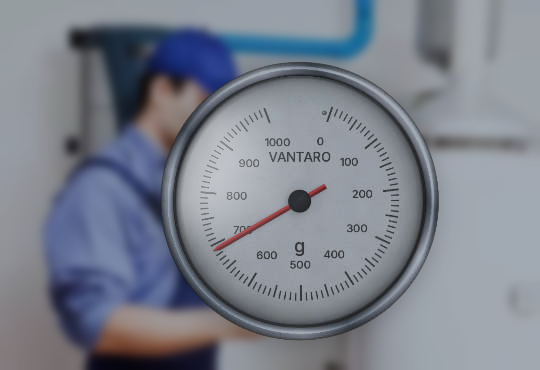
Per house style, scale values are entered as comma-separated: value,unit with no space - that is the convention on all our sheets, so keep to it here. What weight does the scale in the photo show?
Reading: 690,g
